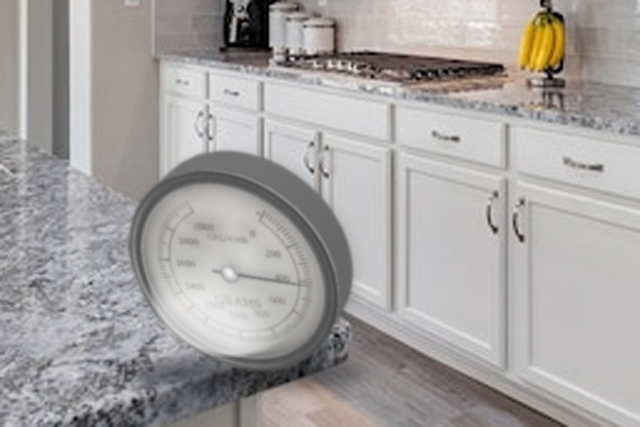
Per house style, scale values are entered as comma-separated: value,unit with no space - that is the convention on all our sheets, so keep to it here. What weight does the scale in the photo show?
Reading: 400,g
